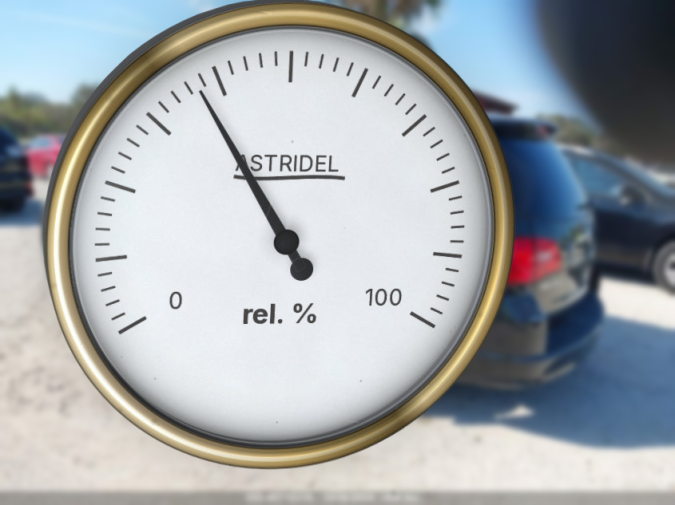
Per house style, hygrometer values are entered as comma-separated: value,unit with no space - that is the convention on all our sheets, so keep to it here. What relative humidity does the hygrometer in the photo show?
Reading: 37,%
